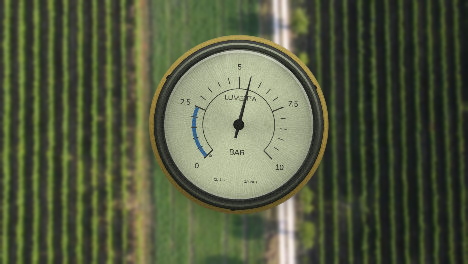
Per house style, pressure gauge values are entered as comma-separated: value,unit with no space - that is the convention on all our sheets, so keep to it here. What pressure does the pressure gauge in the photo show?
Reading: 5.5,bar
